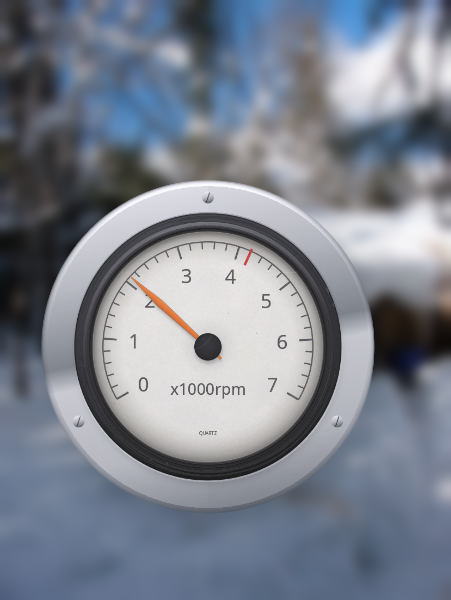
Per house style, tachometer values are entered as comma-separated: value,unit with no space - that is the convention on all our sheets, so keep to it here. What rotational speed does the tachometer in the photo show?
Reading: 2100,rpm
